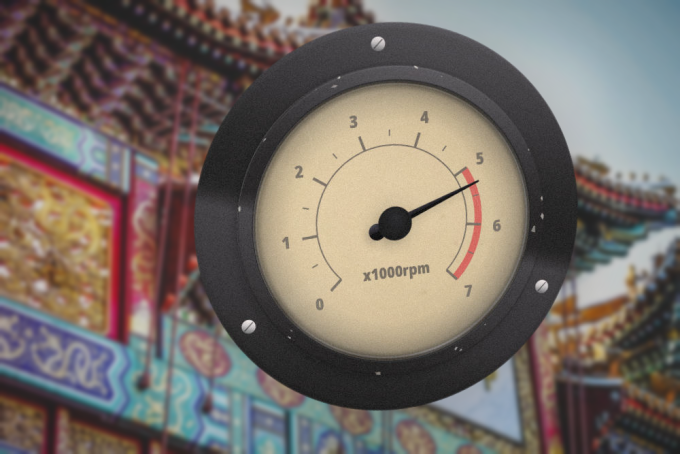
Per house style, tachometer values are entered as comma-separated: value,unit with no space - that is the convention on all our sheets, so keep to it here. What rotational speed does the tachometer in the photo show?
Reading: 5250,rpm
